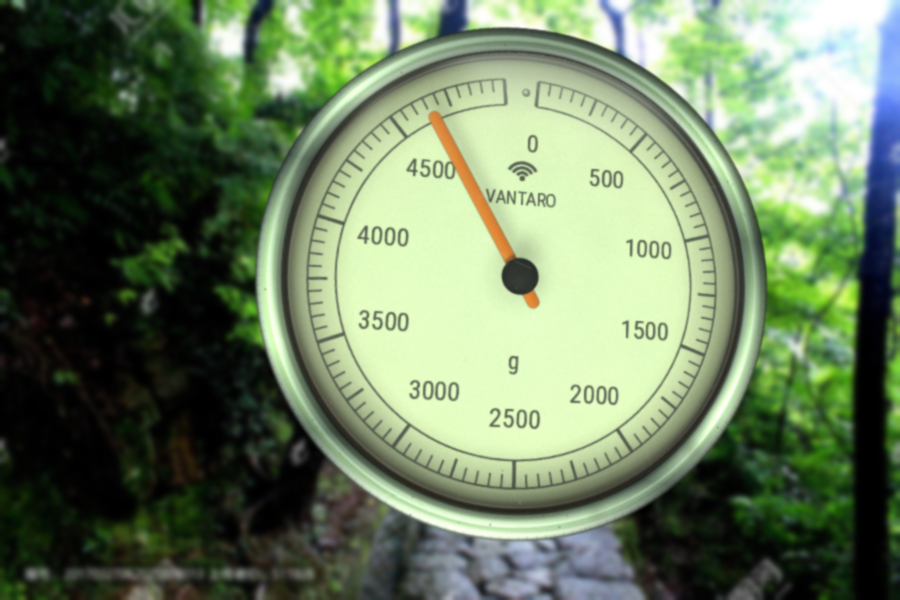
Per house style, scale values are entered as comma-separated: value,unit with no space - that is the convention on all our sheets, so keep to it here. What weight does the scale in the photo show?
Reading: 4650,g
